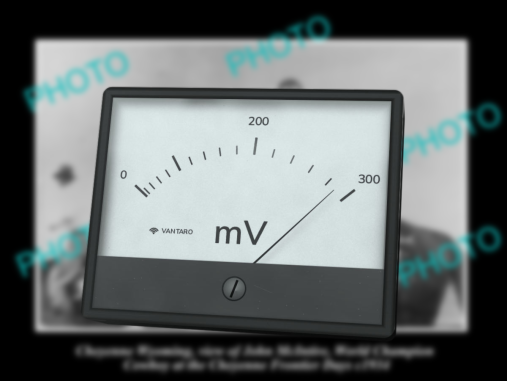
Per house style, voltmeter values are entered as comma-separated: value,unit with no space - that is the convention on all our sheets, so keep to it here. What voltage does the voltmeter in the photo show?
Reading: 290,mV
